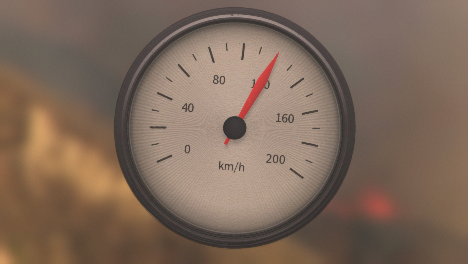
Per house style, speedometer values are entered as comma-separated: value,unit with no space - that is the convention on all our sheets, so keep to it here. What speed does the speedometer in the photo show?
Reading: 120,km/h
